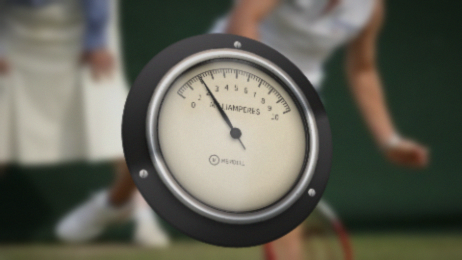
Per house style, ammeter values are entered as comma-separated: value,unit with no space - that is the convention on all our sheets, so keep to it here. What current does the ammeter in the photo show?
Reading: 2,mA
